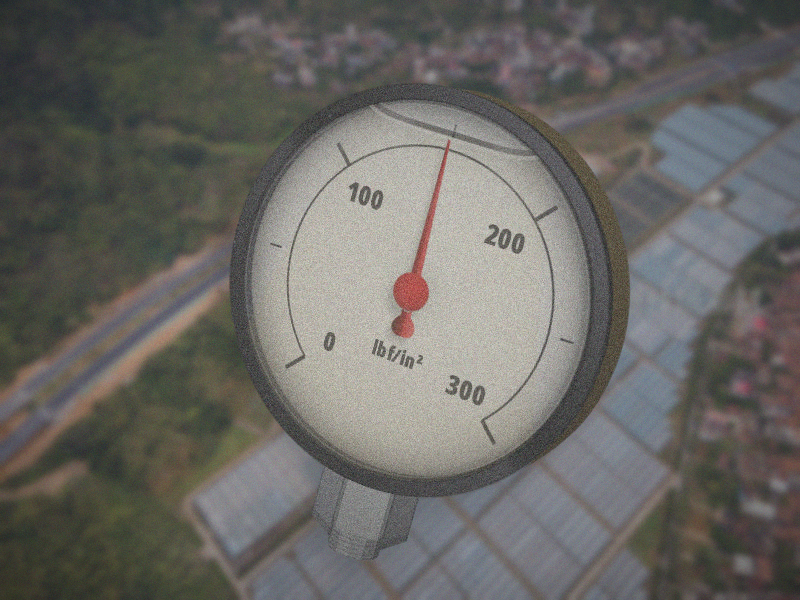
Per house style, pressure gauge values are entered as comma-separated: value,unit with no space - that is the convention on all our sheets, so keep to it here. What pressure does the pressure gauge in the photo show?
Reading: 150,psi
